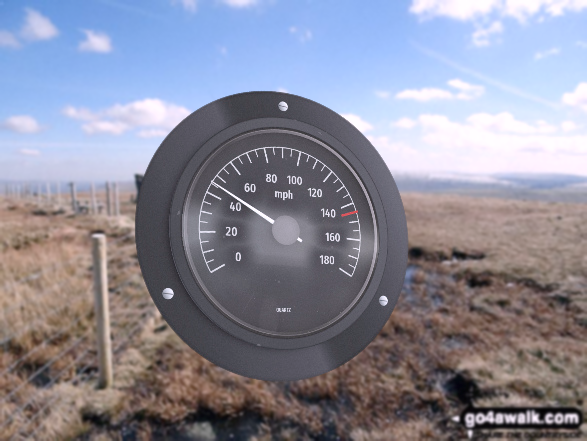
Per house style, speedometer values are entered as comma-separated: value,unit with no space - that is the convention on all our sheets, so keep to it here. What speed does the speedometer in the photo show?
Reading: 45,mph
